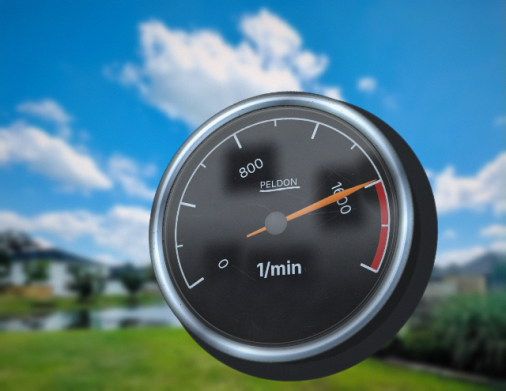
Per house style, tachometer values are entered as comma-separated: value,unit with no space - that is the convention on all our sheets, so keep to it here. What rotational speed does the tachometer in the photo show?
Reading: 1600,rpm
